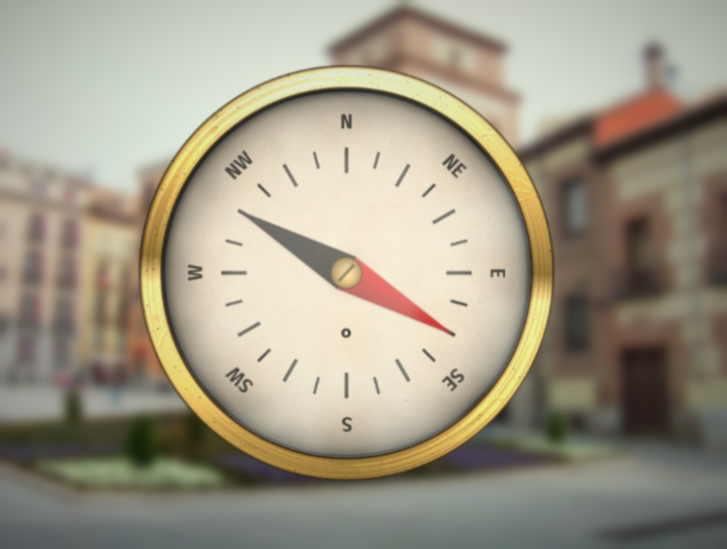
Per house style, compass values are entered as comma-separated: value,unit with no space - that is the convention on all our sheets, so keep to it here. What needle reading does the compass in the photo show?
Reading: 120,°
